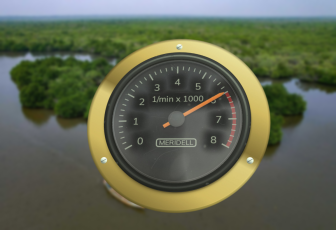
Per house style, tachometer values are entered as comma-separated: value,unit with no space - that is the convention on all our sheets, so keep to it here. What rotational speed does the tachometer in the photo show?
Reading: 6000,rpm
